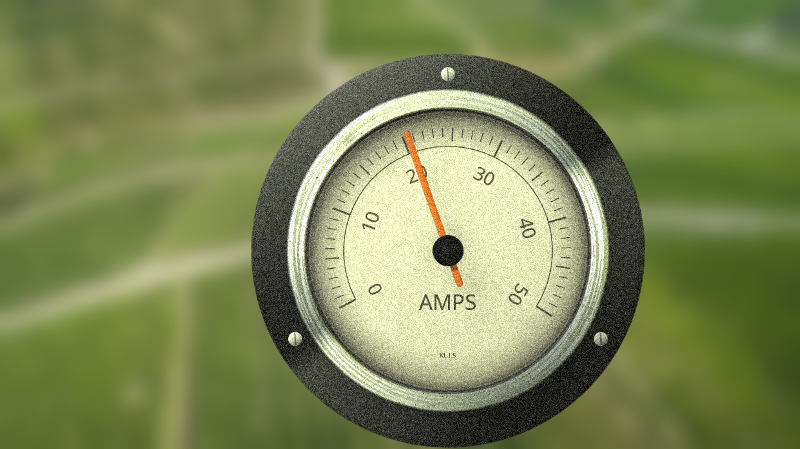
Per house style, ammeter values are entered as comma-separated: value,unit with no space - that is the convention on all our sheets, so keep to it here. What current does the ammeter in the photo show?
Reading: 20.5,A
